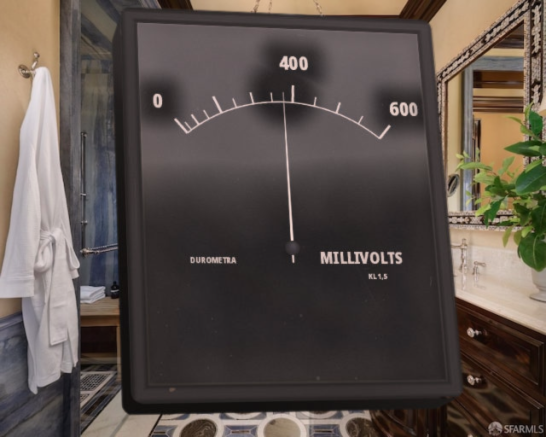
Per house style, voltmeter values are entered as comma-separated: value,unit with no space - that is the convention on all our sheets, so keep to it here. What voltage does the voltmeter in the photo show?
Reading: 375,mV
